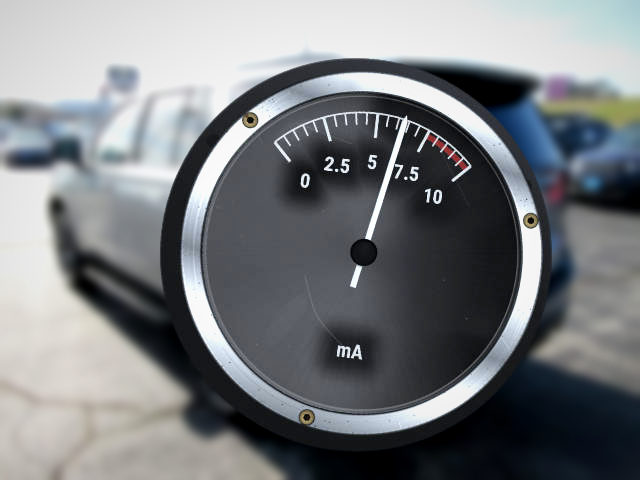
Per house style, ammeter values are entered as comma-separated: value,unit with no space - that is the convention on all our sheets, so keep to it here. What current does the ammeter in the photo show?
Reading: 6.25,mA
